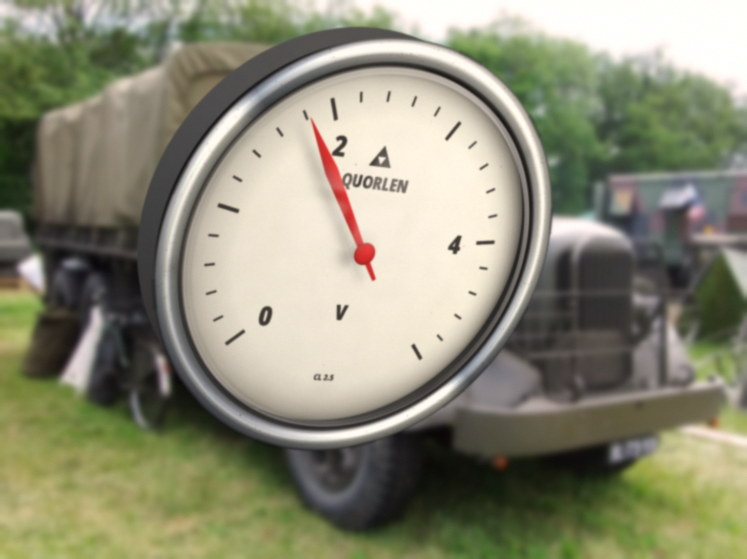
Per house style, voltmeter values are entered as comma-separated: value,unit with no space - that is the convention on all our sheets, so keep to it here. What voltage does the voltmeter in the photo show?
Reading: 1.8,V
